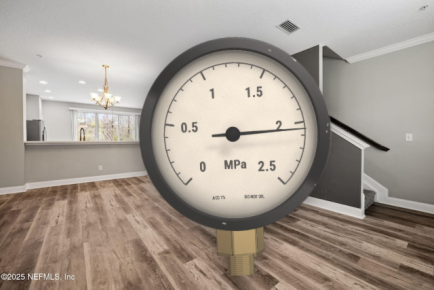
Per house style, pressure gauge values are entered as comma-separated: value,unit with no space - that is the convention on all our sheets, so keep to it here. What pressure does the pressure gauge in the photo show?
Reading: 2.05,MPa
